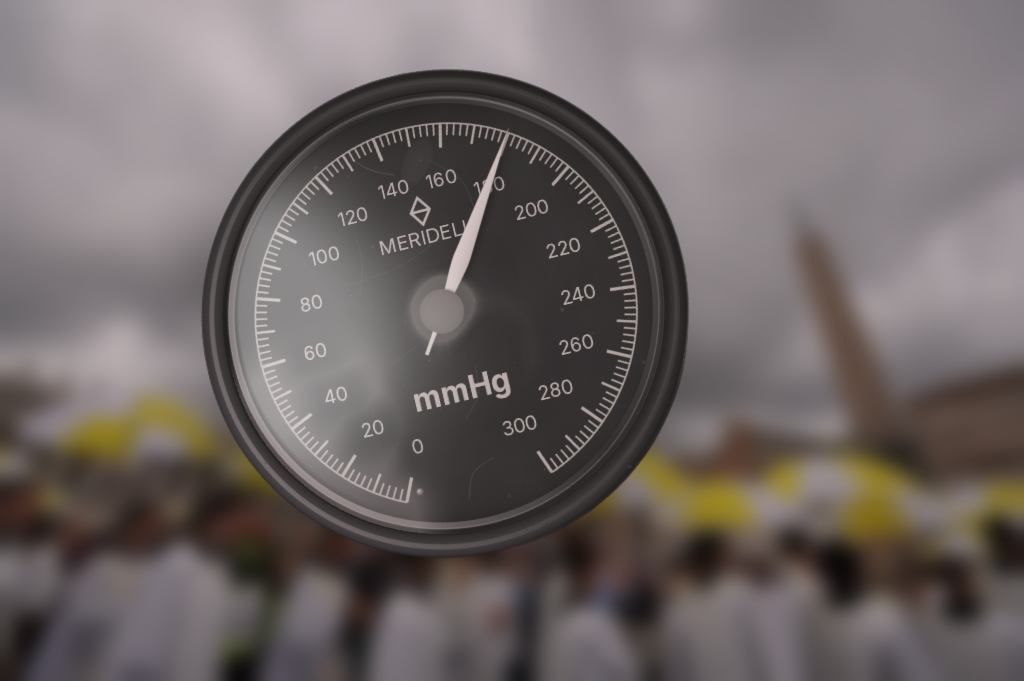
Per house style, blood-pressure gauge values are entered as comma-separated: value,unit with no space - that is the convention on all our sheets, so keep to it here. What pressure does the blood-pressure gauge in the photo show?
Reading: 180,mmHg
